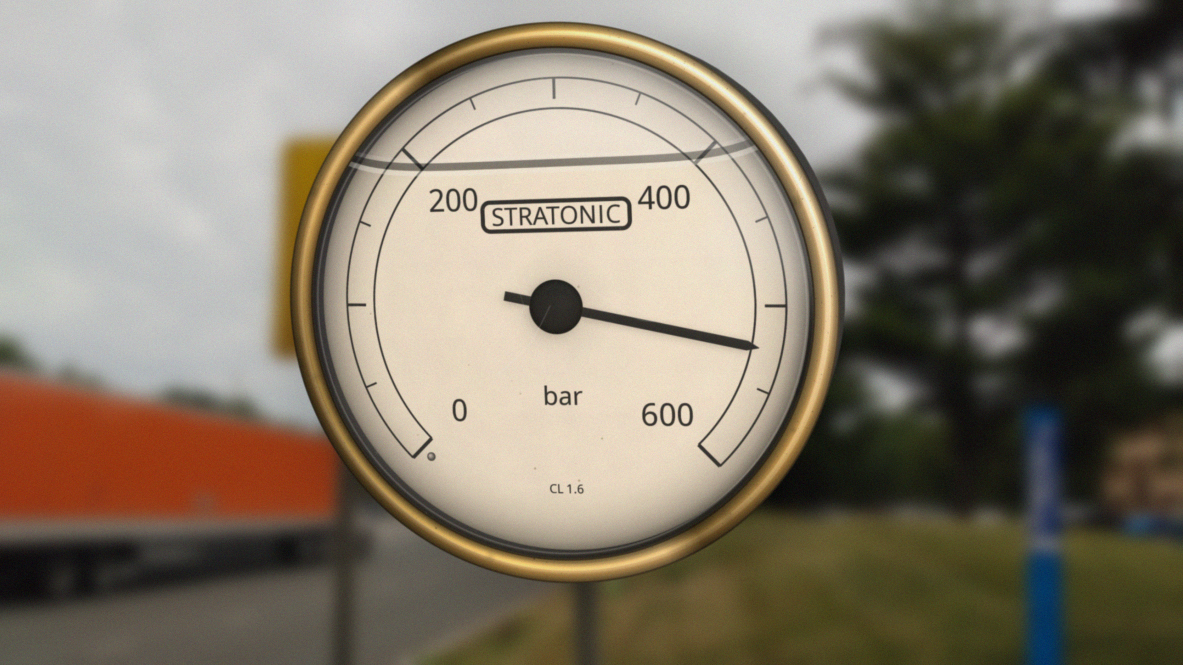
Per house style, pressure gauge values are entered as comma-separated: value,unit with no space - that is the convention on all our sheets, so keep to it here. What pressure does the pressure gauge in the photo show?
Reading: 525,bar
